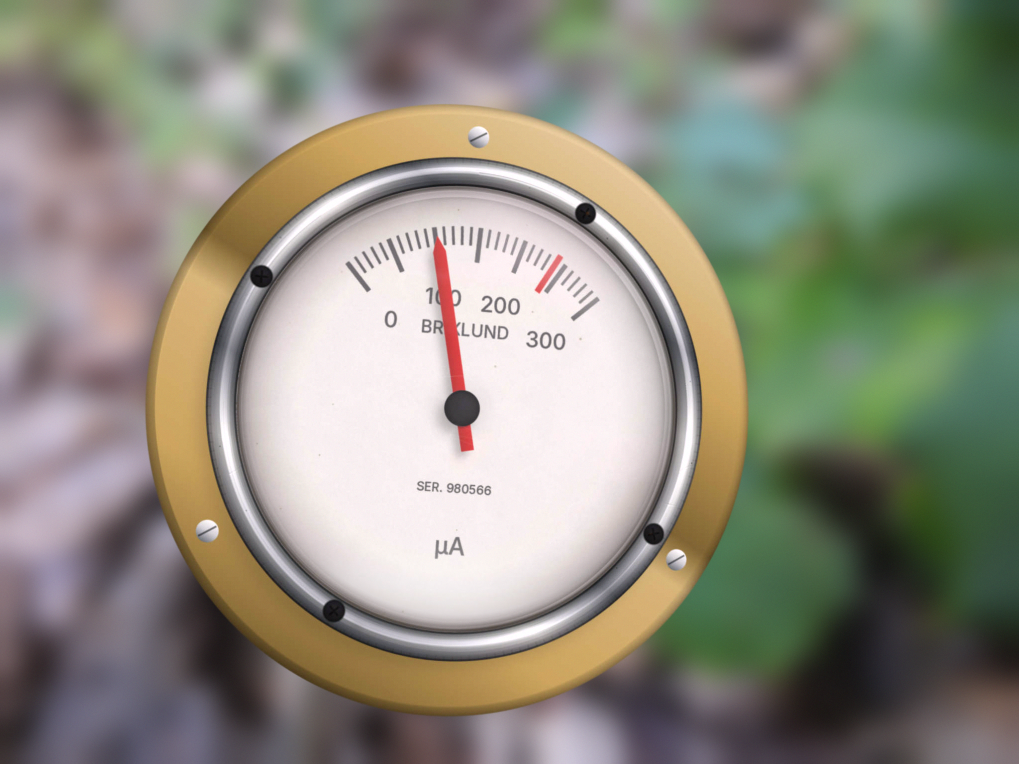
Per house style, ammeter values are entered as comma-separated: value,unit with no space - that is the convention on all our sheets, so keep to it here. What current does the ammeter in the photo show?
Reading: 100,µA
